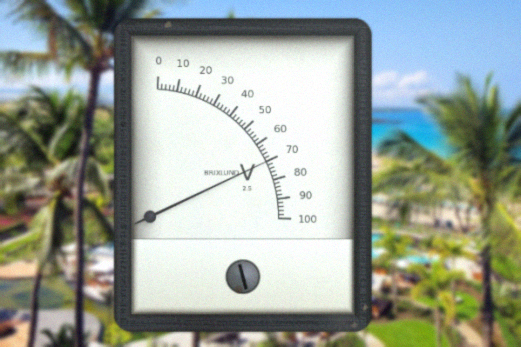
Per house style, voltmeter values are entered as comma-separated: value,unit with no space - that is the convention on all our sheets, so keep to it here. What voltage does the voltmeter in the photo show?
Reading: 70,V
